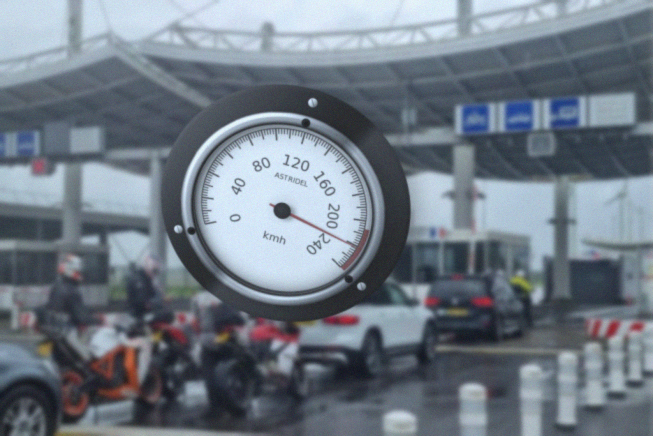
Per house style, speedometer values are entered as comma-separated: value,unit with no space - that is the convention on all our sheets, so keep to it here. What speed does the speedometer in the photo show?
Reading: 220,km/h
